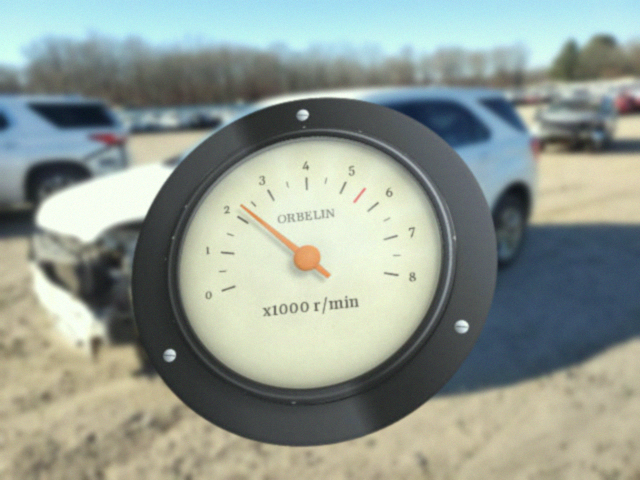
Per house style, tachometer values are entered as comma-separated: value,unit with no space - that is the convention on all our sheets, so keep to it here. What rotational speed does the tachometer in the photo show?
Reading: 2250,rpm
